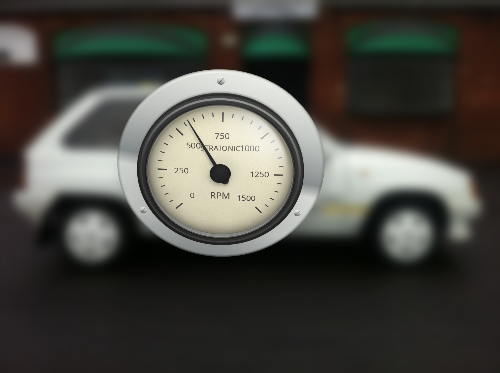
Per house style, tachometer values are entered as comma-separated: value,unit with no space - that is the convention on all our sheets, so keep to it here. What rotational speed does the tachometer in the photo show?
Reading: 575,rpm
